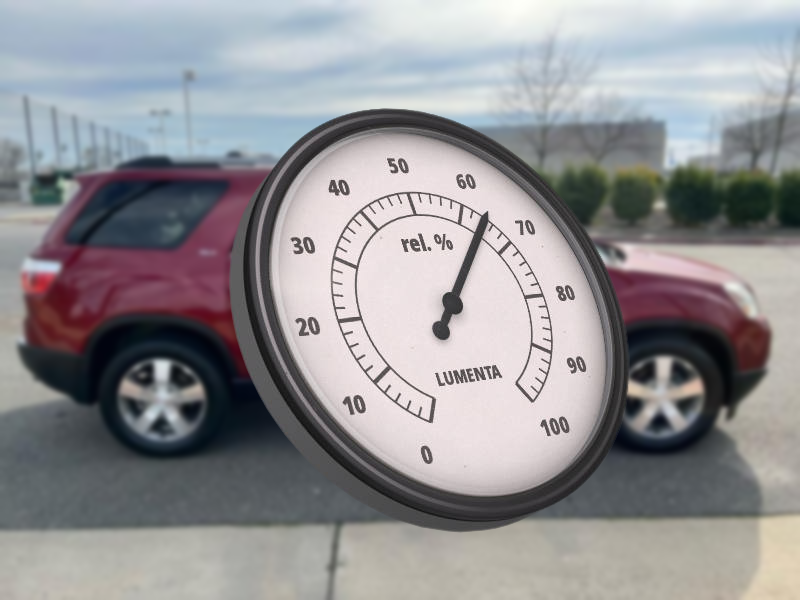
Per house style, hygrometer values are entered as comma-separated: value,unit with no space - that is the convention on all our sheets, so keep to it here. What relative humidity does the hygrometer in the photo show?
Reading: 64,%
